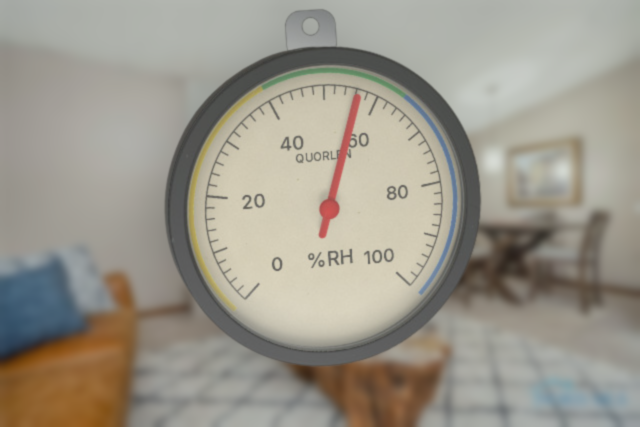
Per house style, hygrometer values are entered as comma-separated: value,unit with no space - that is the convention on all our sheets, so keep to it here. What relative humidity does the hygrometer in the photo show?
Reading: 56,%
